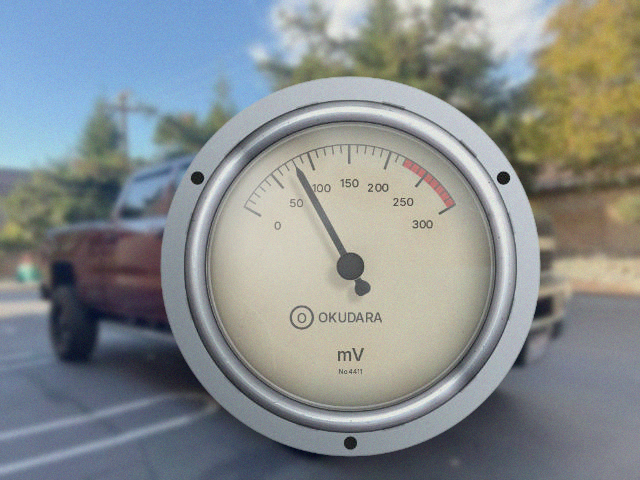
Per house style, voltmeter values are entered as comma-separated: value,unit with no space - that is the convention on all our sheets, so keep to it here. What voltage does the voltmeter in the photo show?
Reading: 80,mV
